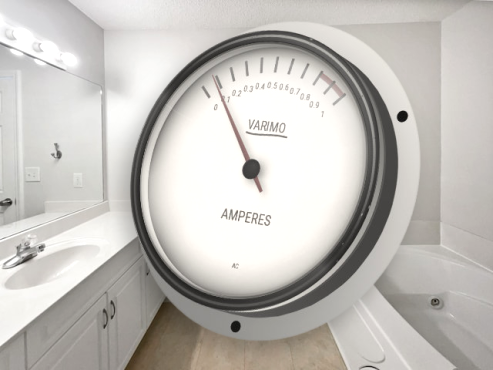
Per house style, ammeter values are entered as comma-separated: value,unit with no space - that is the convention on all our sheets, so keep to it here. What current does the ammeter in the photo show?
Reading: 0.1,A
